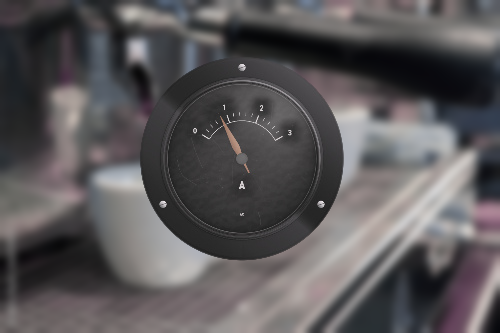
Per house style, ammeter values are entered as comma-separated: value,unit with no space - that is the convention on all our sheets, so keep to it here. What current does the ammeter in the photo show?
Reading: 0.8,A
